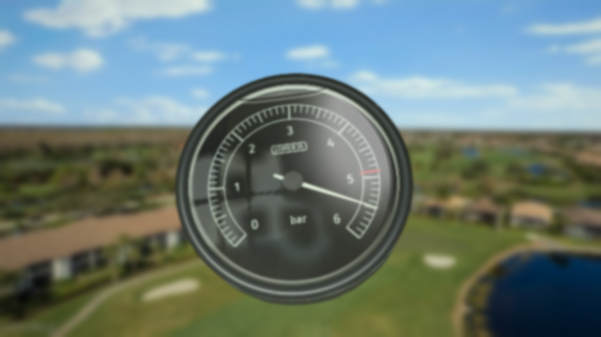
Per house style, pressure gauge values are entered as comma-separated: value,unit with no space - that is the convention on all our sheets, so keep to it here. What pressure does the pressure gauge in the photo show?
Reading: 5.5,bar
